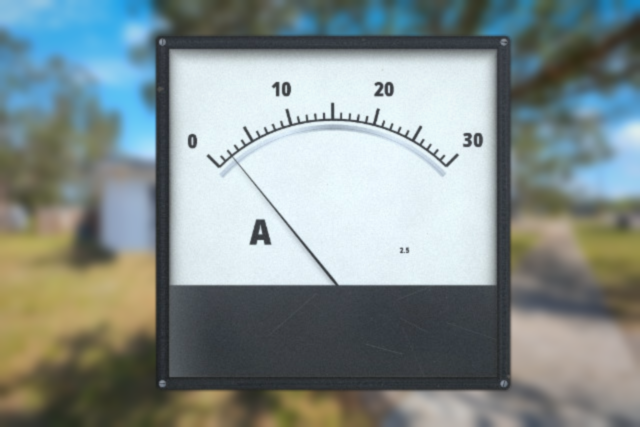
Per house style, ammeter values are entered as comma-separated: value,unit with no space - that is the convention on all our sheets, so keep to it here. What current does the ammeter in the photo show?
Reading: 2,A
